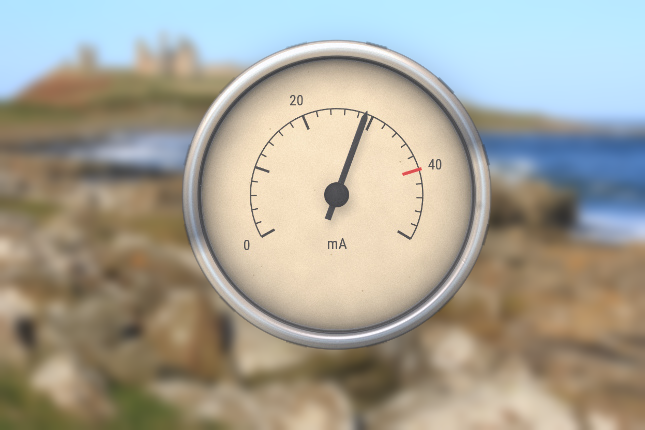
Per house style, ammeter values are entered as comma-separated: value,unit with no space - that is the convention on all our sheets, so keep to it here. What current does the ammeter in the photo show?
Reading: 29,mA
